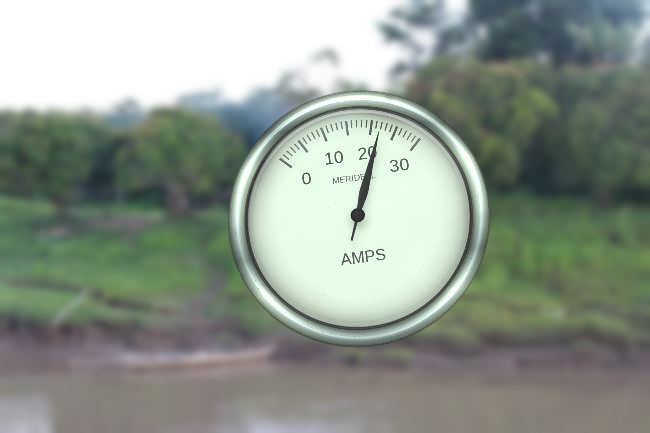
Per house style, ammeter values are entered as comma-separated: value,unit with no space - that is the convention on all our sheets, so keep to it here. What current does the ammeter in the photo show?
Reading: 22,A
